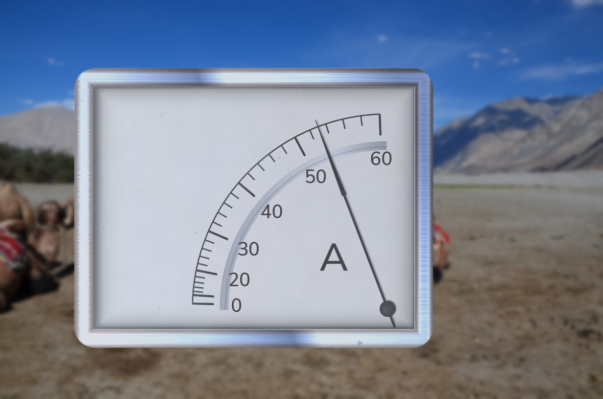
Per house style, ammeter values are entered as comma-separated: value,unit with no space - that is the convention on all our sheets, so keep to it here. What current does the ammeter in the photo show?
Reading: 53,A
